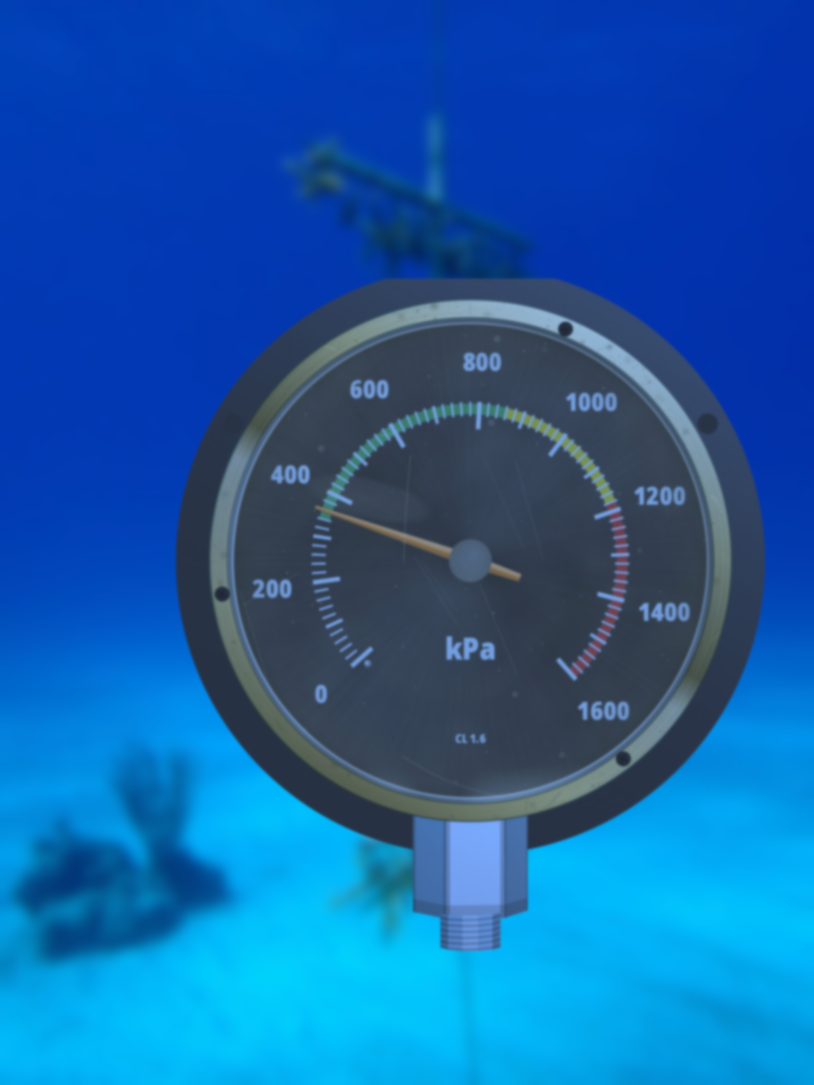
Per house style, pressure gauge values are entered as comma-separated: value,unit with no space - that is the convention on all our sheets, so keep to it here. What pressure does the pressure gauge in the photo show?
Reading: 360,kPa
